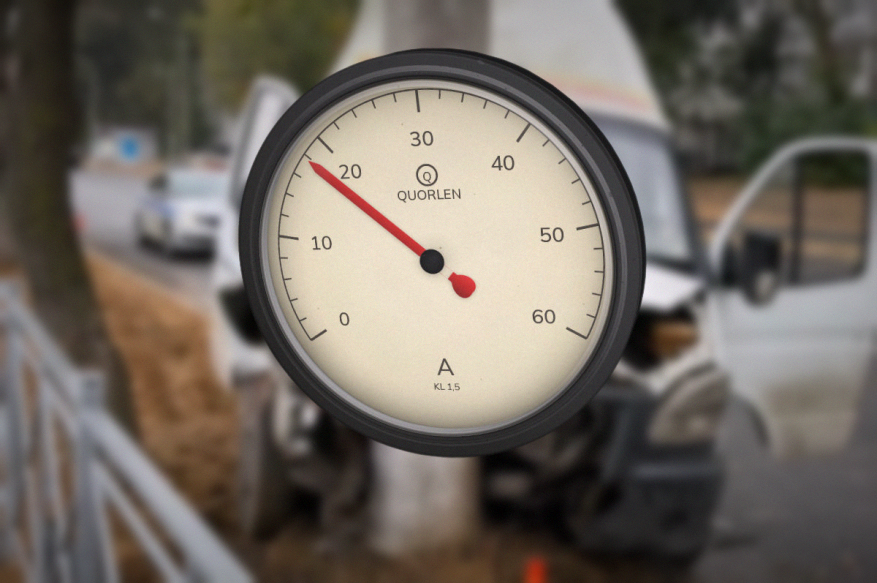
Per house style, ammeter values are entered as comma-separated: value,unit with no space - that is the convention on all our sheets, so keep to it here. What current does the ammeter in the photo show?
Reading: 18,A
